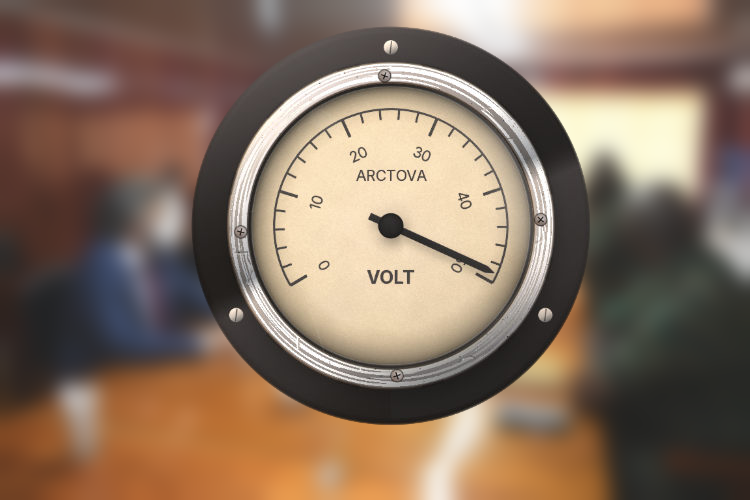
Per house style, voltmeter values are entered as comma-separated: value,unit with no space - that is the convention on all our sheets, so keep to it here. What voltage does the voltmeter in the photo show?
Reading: 49,V
